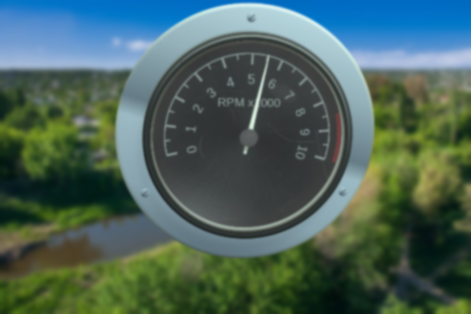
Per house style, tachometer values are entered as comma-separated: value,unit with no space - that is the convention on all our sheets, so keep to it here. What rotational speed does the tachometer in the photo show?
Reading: 5500,rpm
